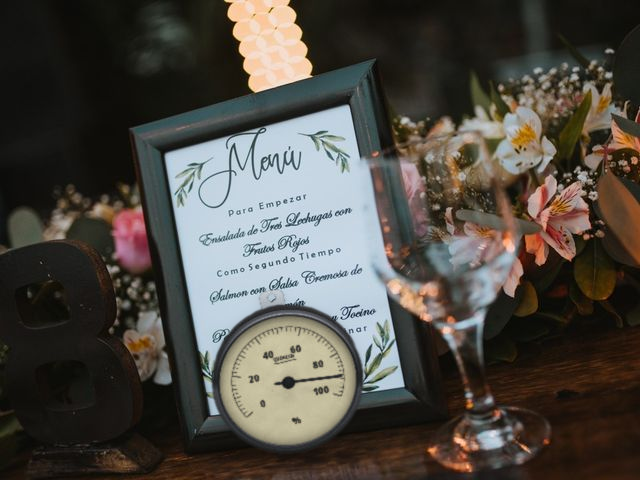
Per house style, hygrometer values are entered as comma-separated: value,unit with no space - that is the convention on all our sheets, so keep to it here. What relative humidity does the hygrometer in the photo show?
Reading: 90,%
